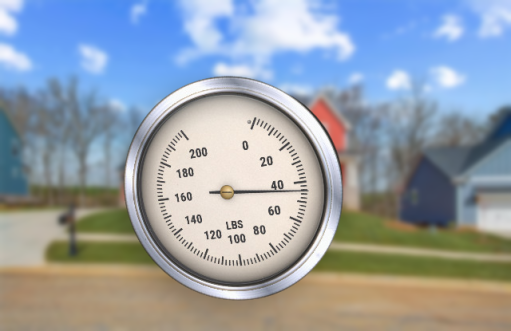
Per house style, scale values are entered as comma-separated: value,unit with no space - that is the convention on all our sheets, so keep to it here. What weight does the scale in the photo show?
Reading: 44,lb
